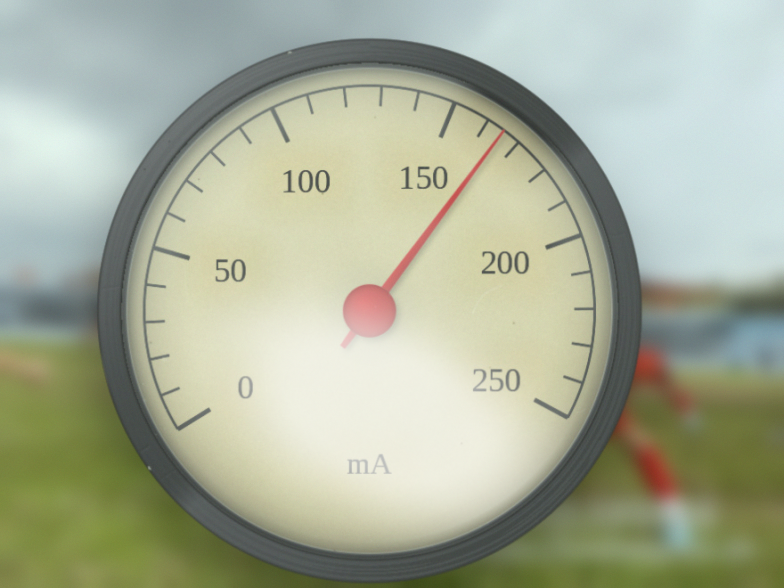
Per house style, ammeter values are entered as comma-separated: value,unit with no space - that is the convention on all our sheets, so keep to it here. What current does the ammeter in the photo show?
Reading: 165,mA
